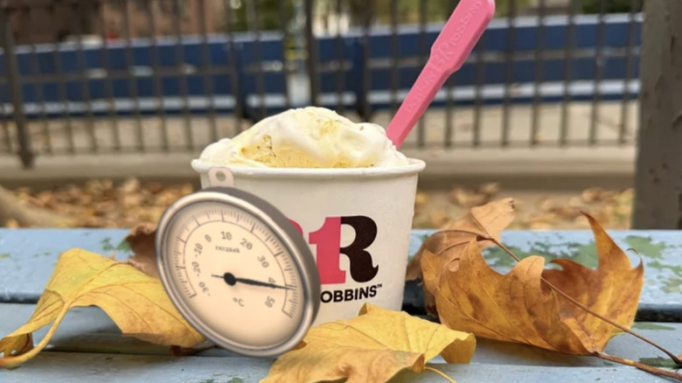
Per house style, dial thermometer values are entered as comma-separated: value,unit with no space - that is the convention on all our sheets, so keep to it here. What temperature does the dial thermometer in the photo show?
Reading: 40,°C
